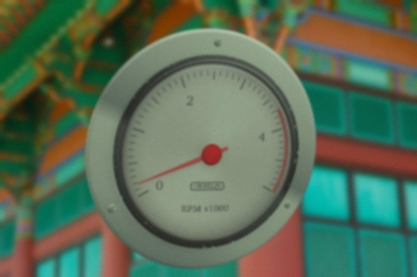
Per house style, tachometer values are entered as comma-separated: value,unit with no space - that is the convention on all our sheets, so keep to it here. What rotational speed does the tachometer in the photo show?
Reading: 200,rpm
